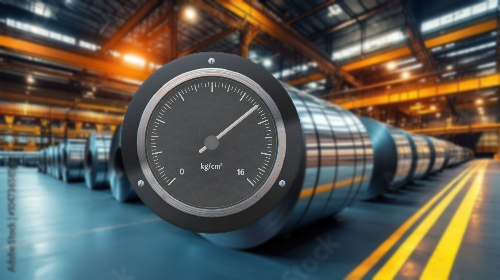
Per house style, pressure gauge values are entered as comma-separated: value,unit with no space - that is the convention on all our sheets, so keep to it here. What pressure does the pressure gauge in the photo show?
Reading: 11,kg/cm²
